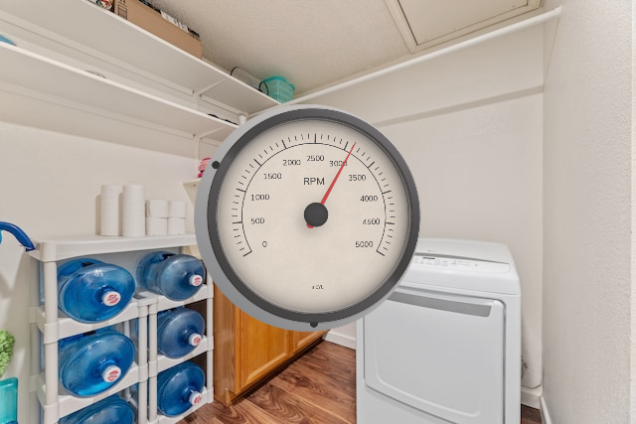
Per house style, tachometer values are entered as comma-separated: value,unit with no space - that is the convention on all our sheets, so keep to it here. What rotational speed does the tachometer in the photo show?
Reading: 3100,rpm
